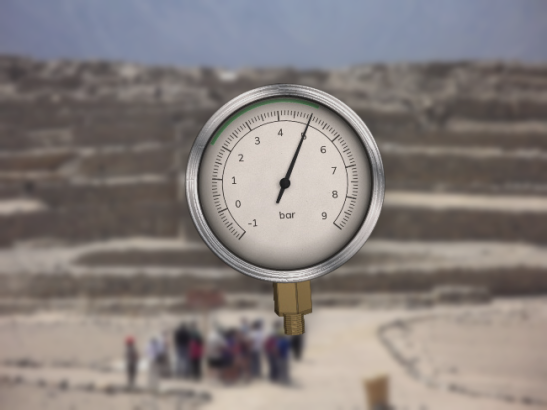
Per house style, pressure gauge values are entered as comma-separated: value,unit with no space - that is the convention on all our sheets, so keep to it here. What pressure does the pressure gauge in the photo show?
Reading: 5,bar
